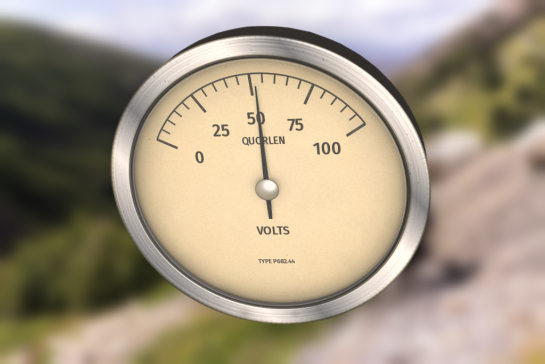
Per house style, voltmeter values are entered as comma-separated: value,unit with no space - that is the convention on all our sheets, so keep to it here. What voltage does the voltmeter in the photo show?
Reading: 52.5,V
